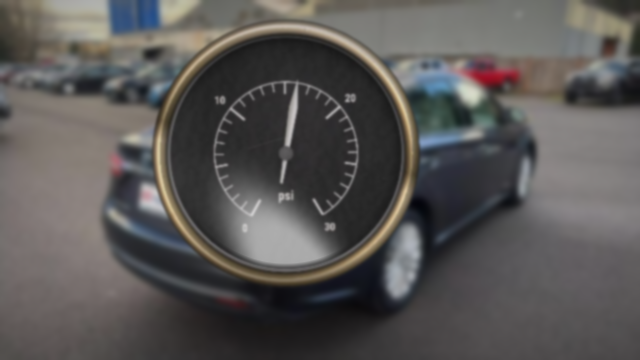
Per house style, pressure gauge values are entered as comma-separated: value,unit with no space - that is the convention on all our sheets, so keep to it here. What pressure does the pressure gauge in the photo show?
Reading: 16,psi
